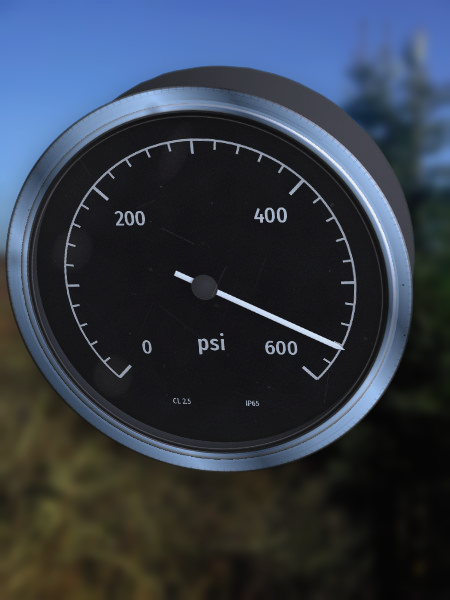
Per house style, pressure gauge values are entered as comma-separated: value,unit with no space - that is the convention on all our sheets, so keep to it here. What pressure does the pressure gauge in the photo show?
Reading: 560,psi
